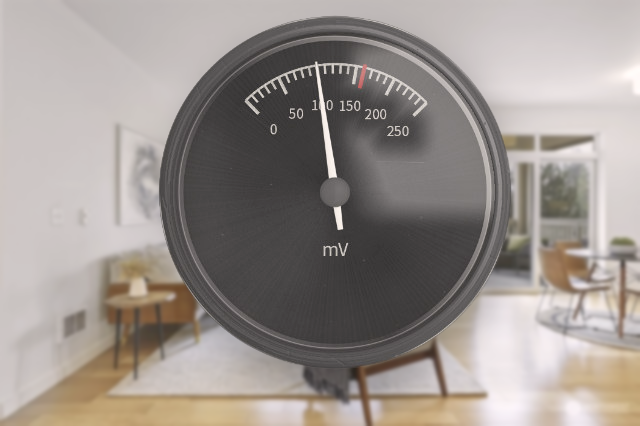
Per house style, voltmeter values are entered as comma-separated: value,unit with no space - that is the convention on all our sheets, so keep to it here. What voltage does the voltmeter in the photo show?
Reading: 100,mV
